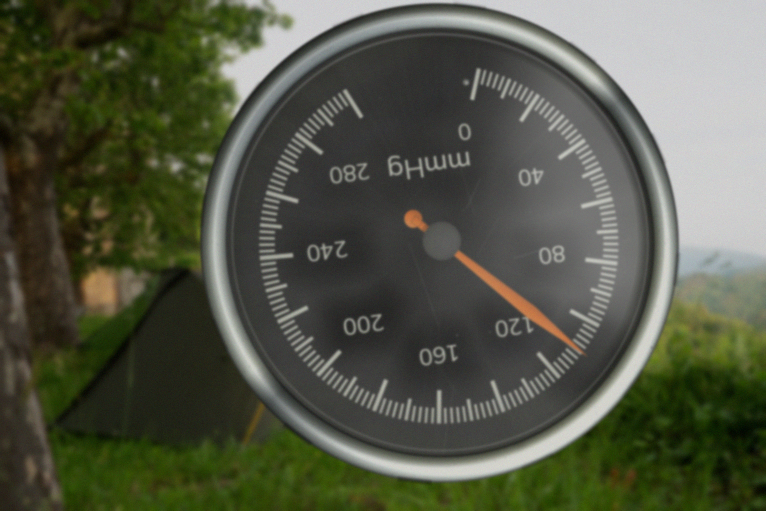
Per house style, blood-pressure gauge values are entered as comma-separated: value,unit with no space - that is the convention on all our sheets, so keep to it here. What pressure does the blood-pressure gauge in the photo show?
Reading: 110,mmHg
